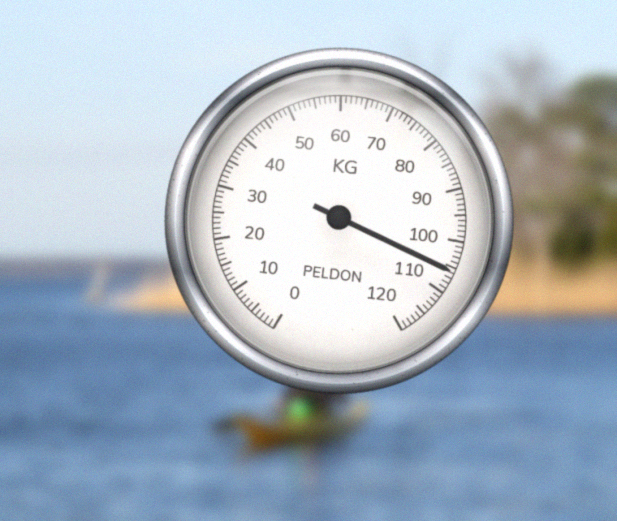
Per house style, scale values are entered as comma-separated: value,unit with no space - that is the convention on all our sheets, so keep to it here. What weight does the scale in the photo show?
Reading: 106,kg
